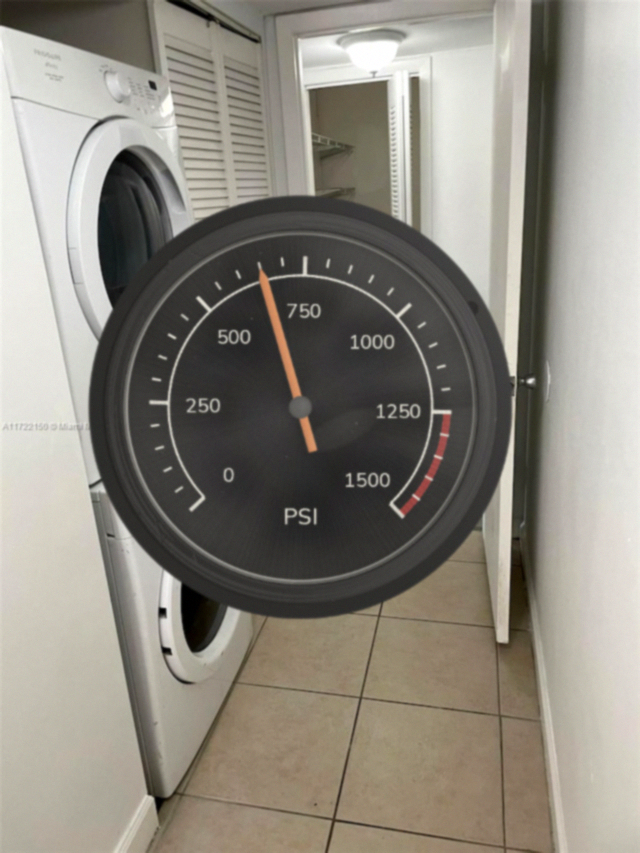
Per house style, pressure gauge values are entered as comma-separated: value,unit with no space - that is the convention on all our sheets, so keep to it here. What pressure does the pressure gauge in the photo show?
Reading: 650,psi
